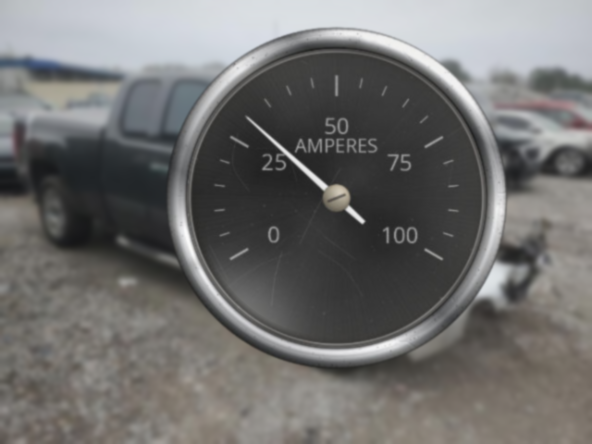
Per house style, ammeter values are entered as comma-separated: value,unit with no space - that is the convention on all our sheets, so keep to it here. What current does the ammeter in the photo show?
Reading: 30,A
